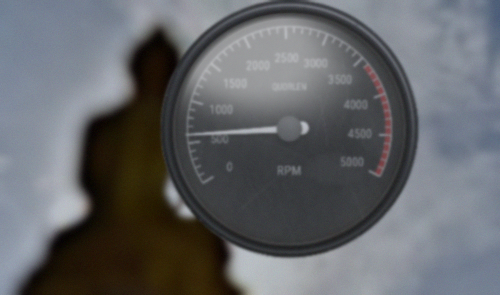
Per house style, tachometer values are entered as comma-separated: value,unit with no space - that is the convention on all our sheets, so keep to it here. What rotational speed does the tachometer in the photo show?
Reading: 600,rpm
